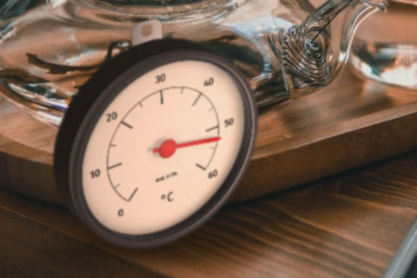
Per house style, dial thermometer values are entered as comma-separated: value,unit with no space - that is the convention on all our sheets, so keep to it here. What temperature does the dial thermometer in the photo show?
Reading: 52.5,°C
